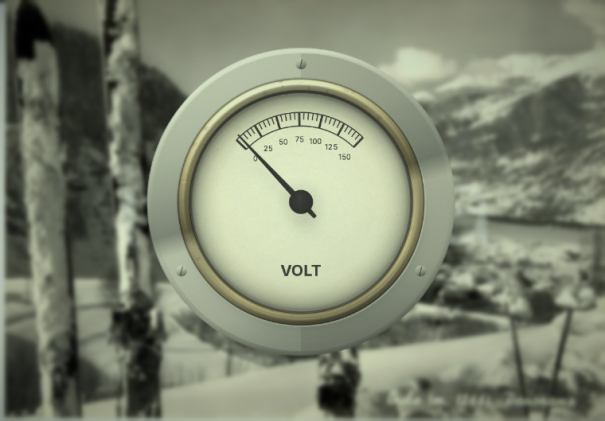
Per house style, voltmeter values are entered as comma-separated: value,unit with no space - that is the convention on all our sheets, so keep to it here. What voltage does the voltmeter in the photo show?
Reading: 5,V
